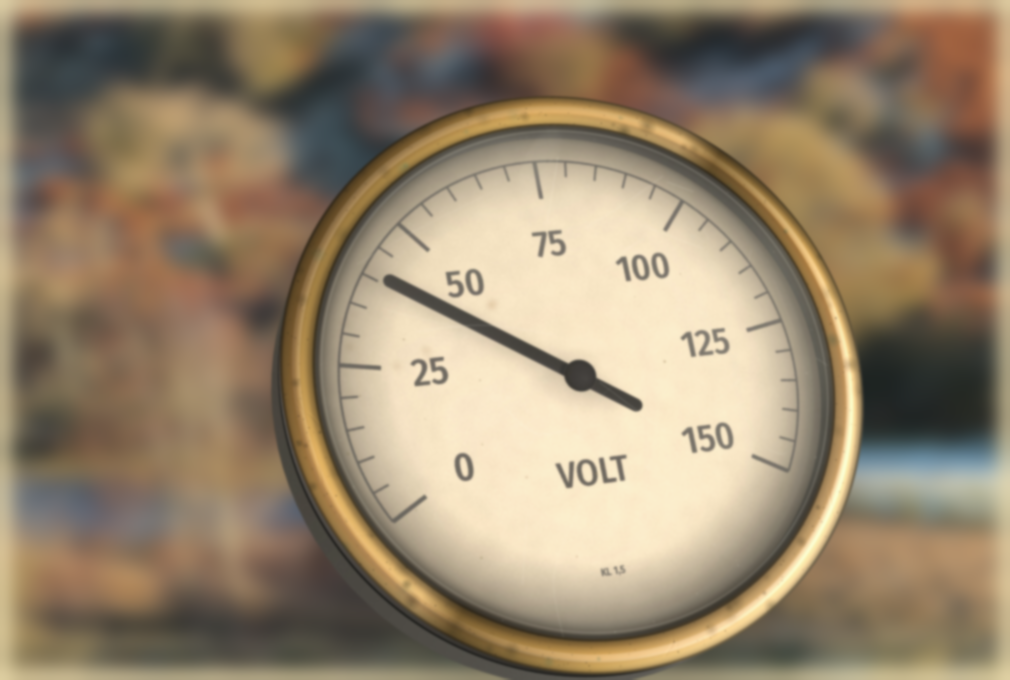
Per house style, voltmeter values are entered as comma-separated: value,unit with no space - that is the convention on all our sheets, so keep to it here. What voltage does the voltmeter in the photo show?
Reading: 40,V
